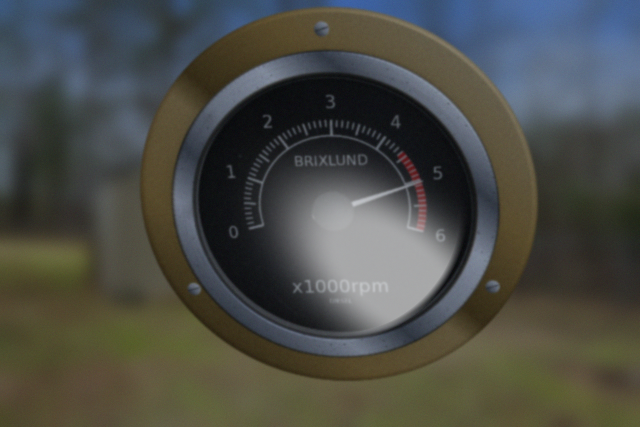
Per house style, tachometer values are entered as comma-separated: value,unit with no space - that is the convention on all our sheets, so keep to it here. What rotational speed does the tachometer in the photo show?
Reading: 5000,rpm
